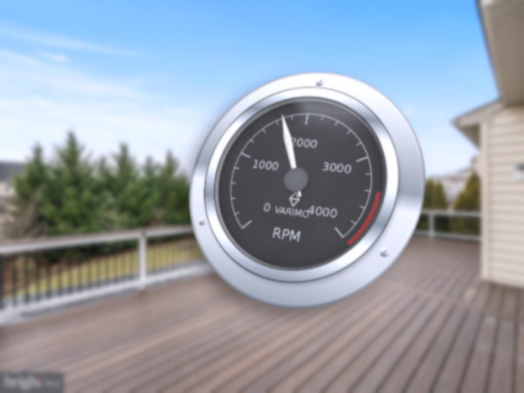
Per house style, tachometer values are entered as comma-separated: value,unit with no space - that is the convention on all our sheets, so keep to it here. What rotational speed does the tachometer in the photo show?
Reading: 1700,rpm
